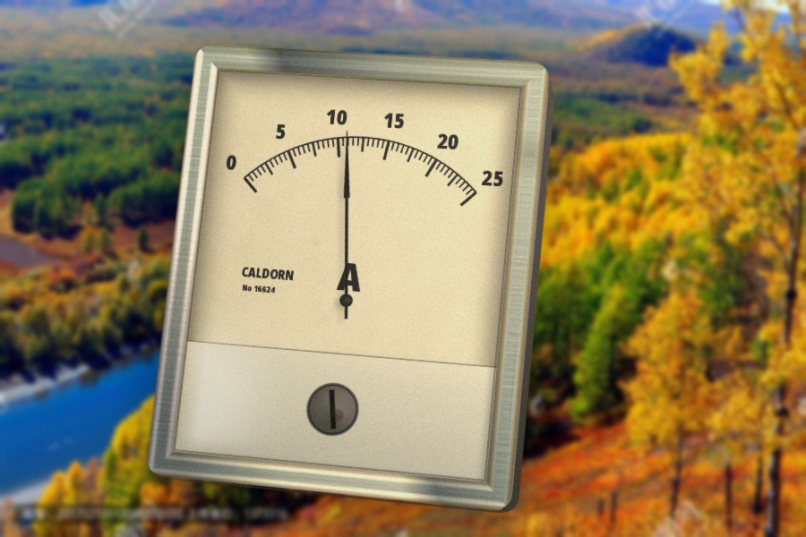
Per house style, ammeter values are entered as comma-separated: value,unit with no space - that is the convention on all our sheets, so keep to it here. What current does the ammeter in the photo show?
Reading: 11,A
